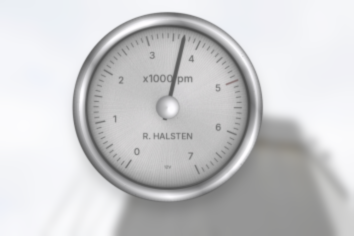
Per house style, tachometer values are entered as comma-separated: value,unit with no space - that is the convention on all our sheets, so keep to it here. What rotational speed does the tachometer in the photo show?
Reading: 3700,rpm
